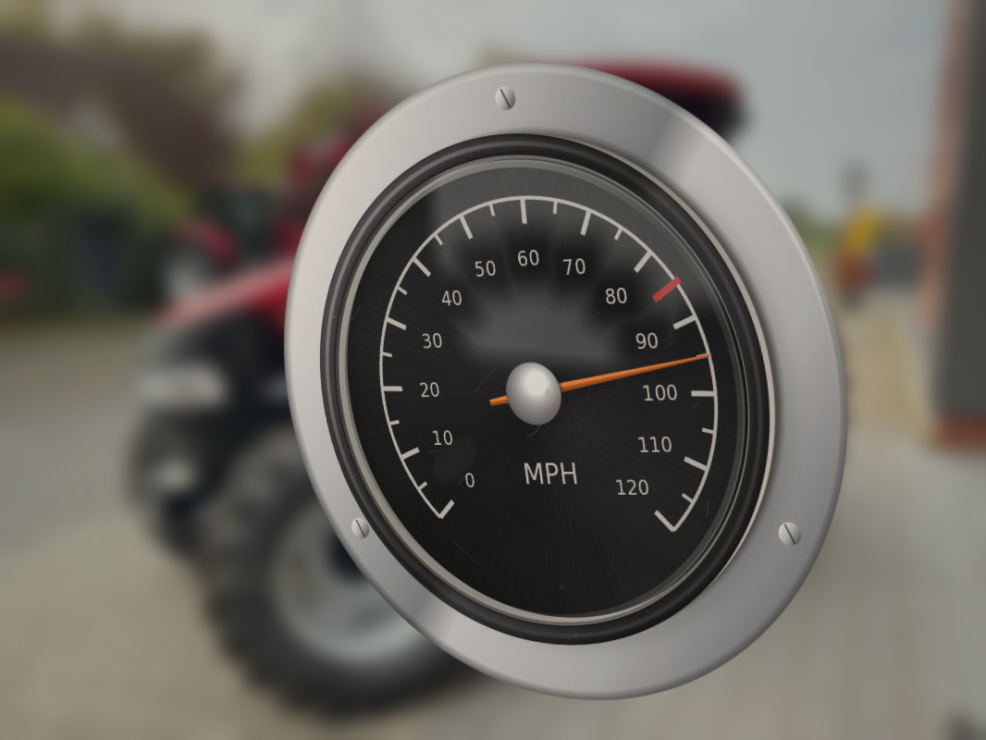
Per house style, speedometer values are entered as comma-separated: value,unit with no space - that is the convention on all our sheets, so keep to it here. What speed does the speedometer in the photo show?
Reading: 95,mph
